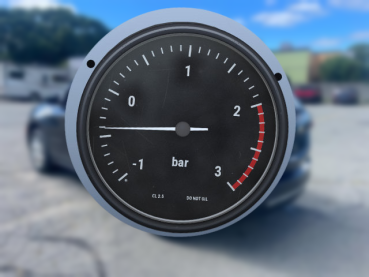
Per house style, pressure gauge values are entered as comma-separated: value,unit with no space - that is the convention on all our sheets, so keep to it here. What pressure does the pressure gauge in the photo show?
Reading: -0.4,bar
